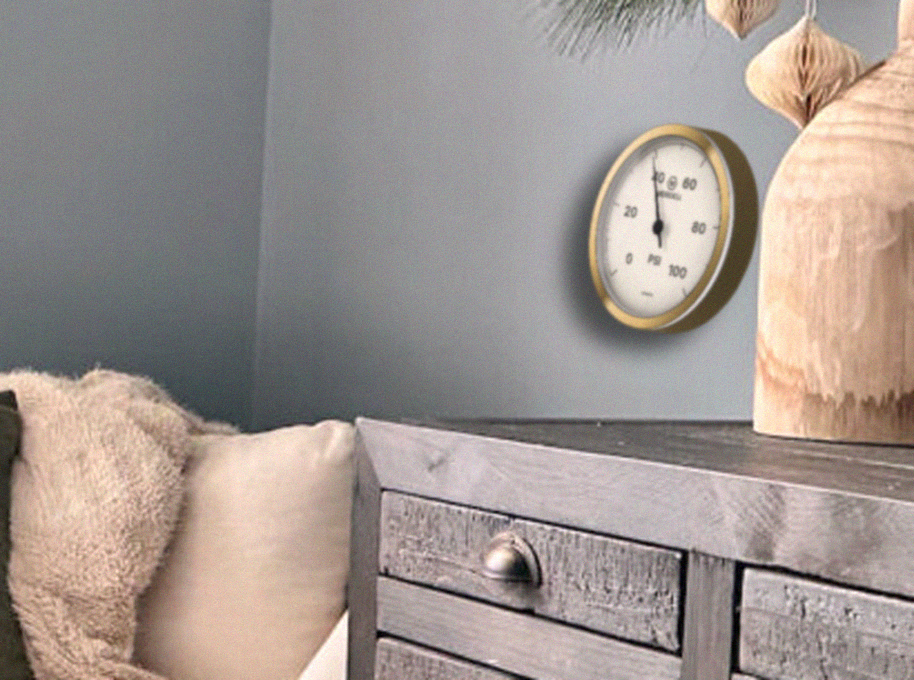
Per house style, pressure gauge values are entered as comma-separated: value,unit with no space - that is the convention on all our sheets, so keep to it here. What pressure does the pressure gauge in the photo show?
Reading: 40,psi
